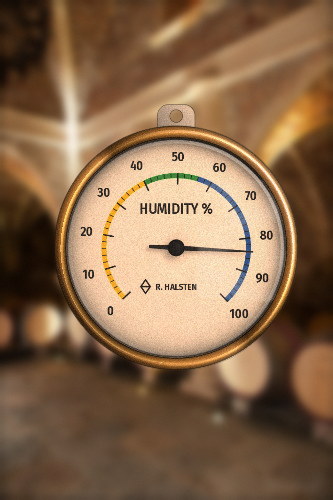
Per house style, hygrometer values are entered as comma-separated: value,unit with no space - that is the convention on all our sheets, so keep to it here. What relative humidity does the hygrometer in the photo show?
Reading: 84,%
